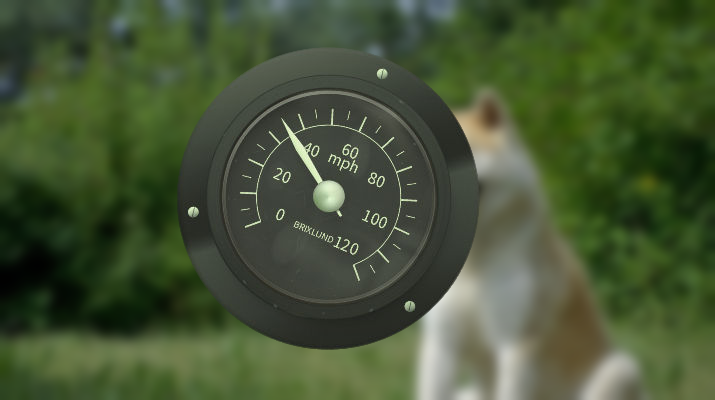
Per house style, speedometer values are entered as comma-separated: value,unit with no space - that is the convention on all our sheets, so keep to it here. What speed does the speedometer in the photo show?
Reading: 35,mph
